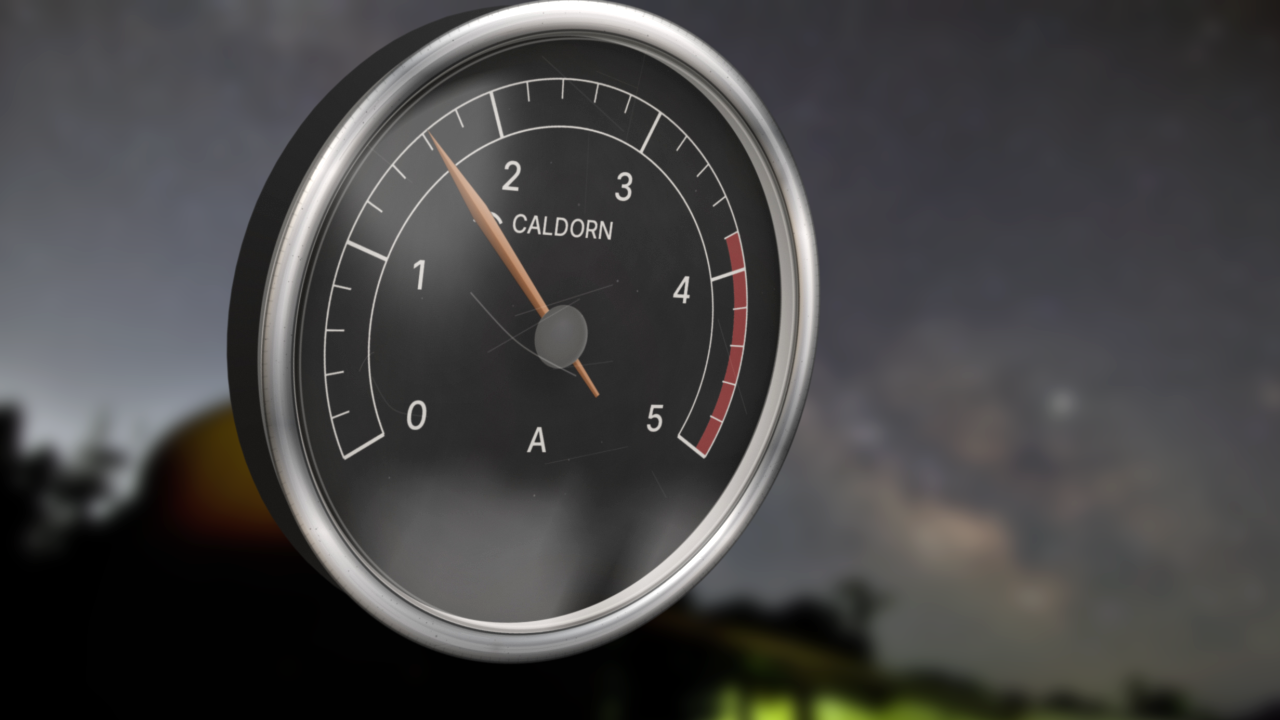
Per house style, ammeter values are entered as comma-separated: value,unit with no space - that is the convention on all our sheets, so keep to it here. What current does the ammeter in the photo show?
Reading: 1.6,A
